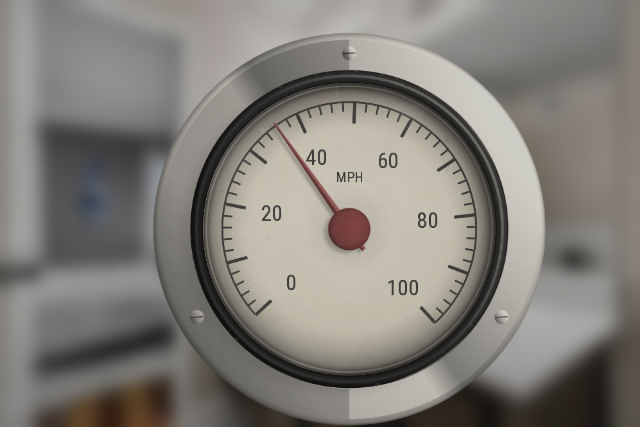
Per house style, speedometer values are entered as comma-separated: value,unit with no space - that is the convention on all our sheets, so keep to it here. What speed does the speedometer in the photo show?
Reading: 36,mph
